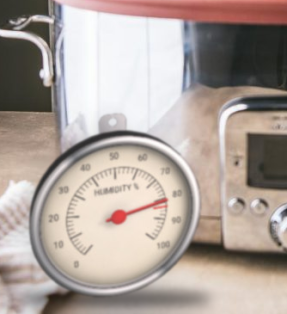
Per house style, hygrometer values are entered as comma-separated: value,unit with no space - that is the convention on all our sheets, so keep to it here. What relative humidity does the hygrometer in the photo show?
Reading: 80,%
